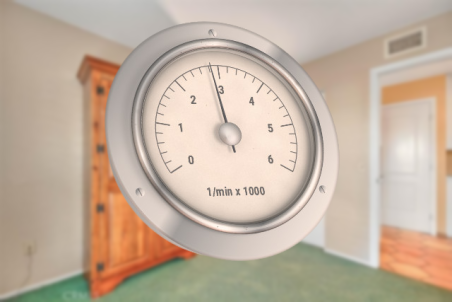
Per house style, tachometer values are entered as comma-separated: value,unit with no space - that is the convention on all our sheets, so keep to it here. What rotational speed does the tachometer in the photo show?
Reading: 2800,rpm
